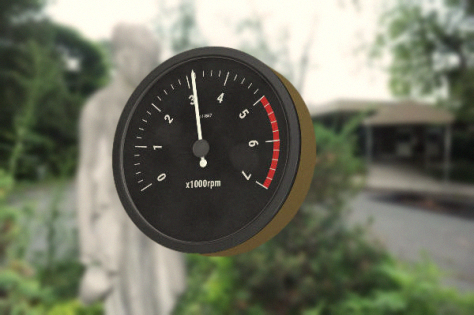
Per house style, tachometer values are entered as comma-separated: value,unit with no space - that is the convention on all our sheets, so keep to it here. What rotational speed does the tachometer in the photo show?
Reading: 3200,rpm
